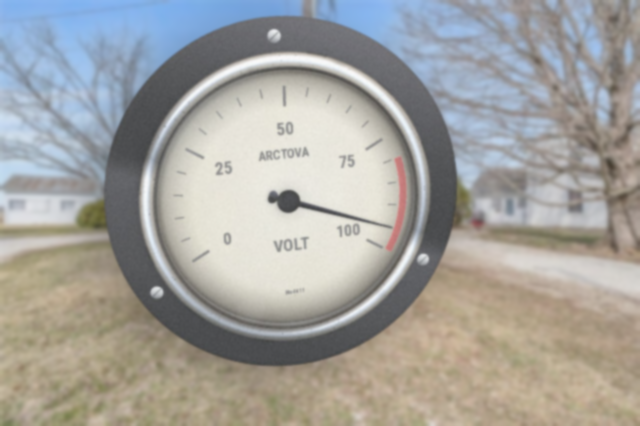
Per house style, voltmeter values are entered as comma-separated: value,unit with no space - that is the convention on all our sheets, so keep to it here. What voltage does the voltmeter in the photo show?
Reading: 95,V
